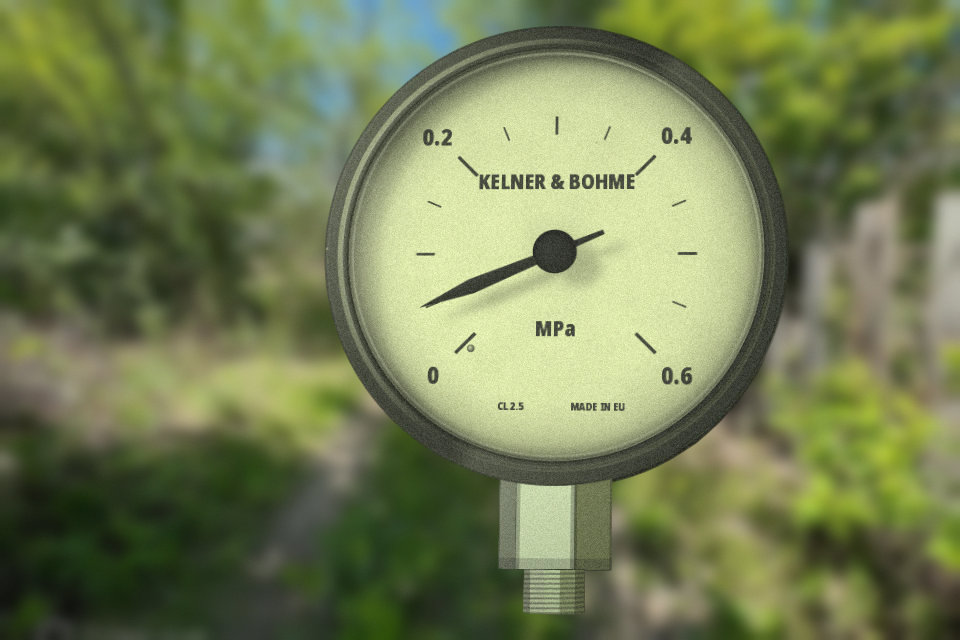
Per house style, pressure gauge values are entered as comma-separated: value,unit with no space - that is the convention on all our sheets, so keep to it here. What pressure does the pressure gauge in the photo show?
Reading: 0.05,MPa
